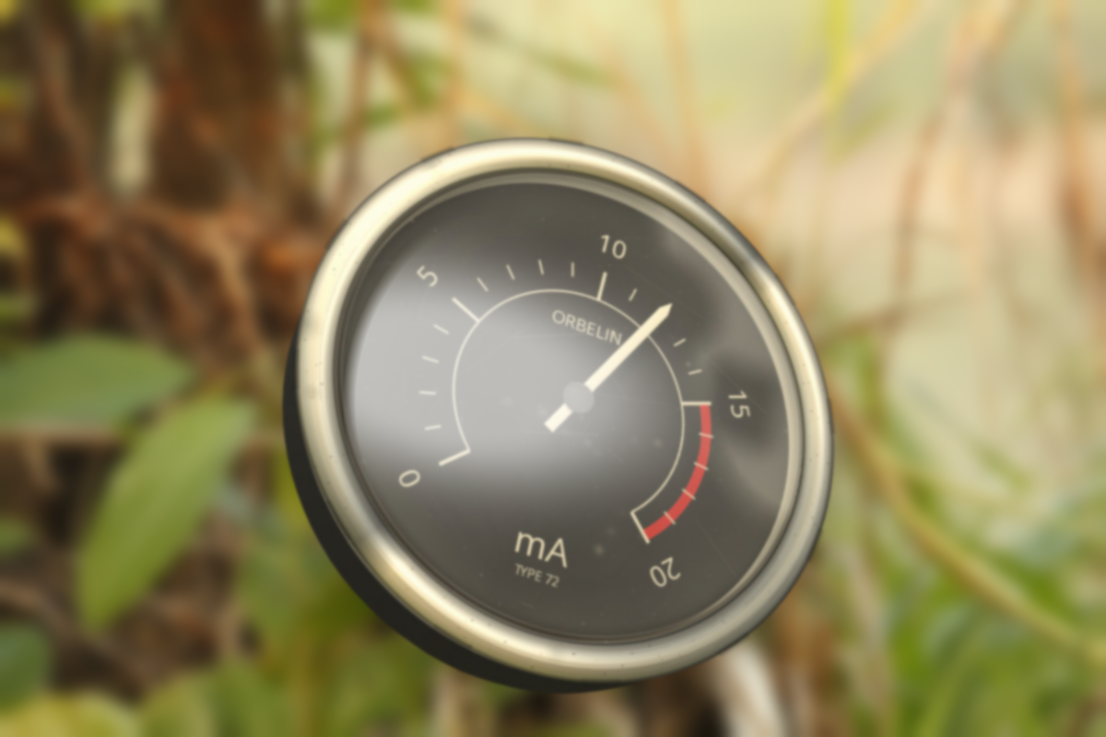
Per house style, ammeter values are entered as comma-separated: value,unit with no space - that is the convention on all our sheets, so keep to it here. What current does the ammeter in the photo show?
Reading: 12,mA
